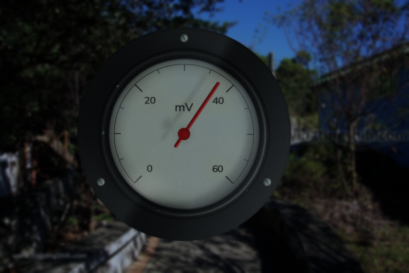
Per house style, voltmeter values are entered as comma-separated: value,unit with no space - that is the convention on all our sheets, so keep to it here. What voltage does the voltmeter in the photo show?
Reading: 37.5,mV
